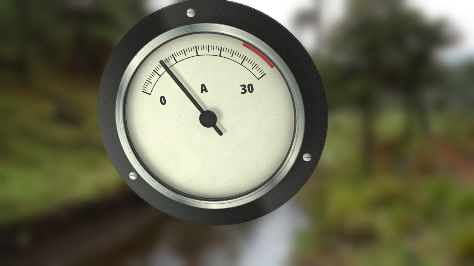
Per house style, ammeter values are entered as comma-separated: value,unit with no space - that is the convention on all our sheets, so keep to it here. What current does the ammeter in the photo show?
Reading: 7.5,A
